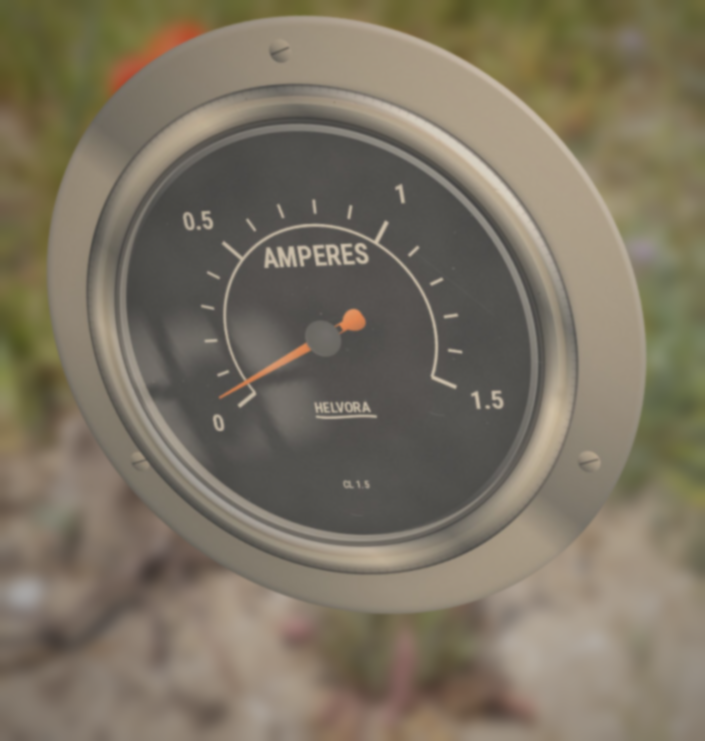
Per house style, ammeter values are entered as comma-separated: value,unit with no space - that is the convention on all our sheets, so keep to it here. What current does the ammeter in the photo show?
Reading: 0.05,A
